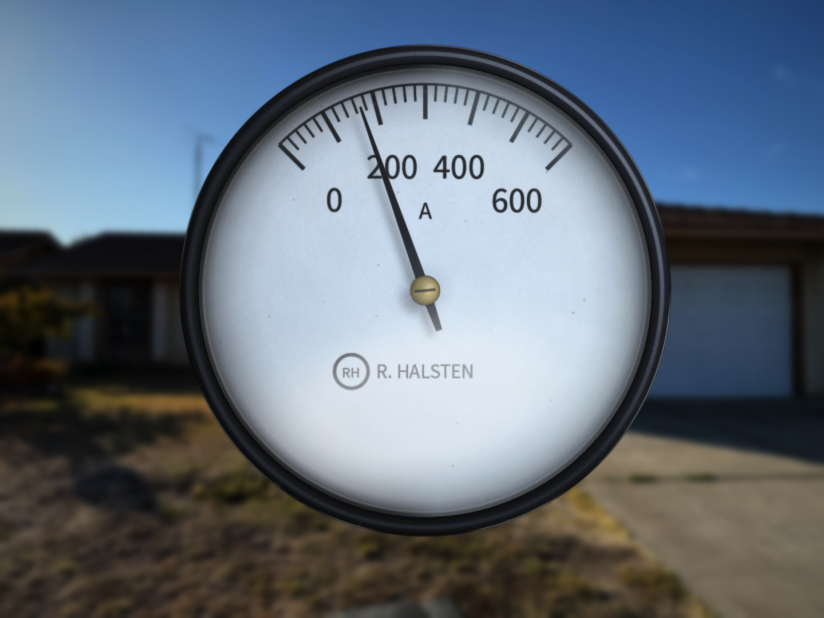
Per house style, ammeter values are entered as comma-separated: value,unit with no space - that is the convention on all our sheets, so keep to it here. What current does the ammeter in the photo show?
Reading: 170,A
